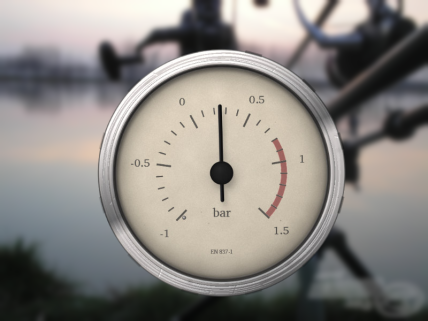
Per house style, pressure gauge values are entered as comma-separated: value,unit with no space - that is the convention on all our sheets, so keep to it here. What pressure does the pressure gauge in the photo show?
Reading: 0.25,bar
